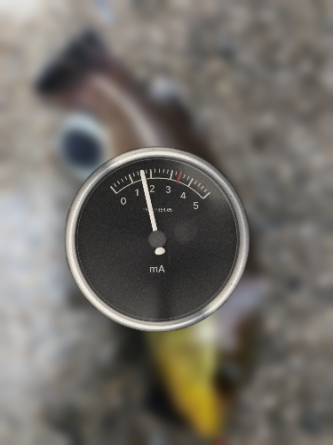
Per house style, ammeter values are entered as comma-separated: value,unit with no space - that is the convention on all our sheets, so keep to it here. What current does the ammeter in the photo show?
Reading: 1.6,mA
